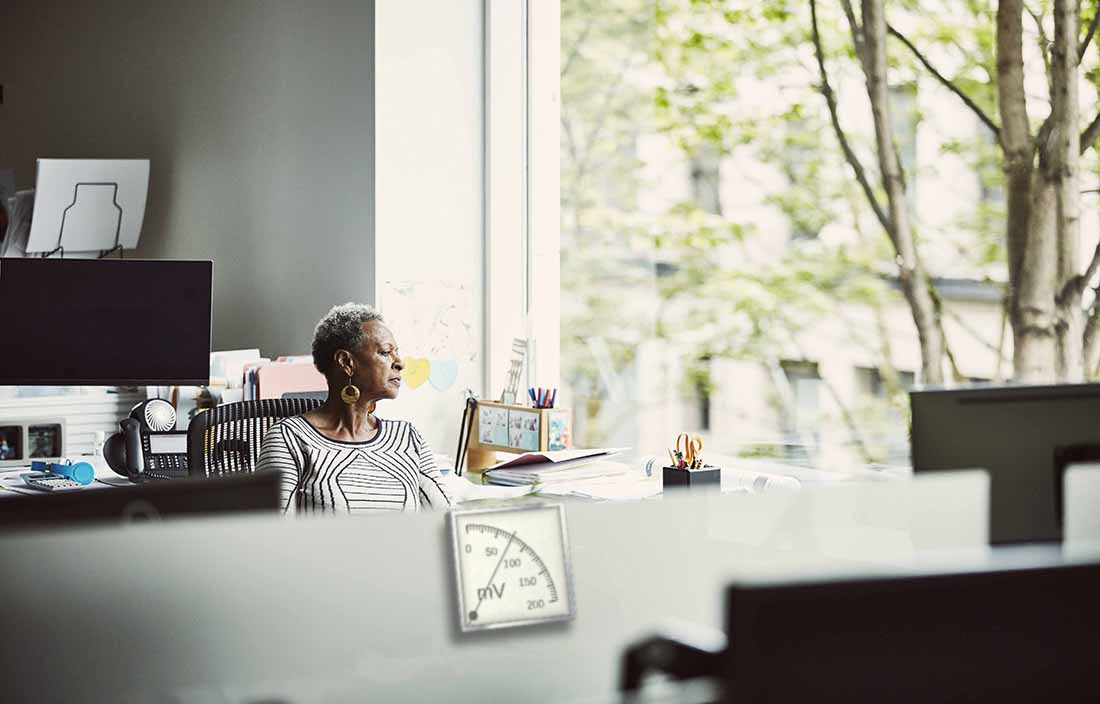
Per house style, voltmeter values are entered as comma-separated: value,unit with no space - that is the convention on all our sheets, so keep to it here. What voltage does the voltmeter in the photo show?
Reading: 75,mV
